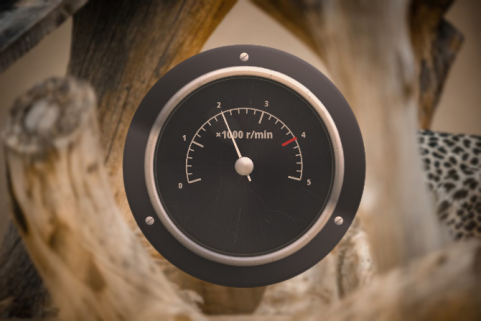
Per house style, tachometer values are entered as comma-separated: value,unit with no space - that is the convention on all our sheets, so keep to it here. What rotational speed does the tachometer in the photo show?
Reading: 2000,rpm
